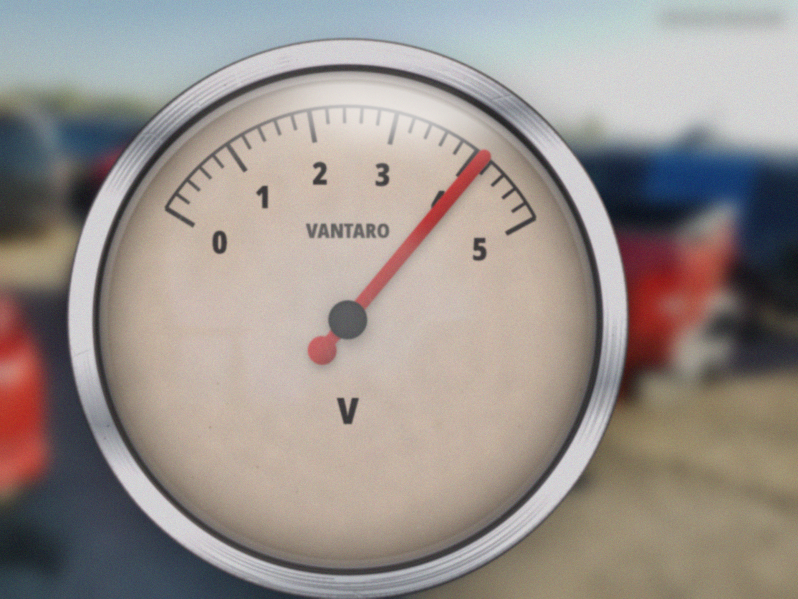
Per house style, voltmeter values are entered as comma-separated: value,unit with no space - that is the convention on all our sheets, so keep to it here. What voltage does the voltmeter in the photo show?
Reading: 4.1,V
